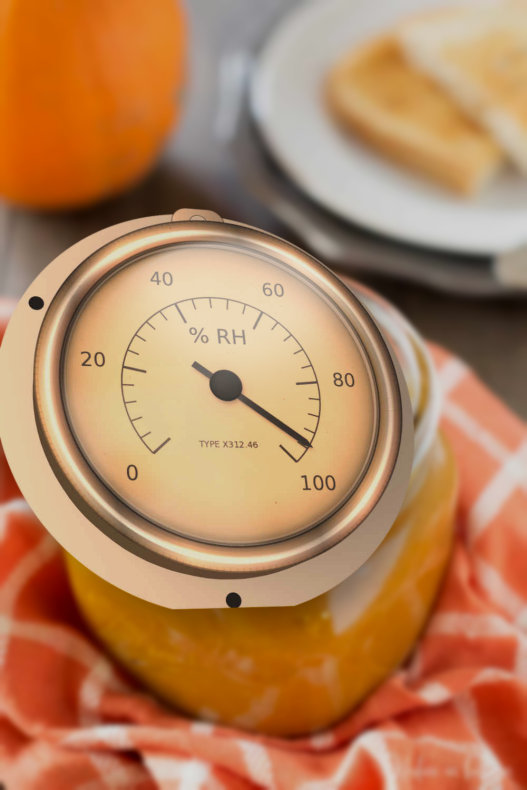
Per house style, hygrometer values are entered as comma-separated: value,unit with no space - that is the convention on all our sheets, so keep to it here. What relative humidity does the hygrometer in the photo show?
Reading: 96,%
